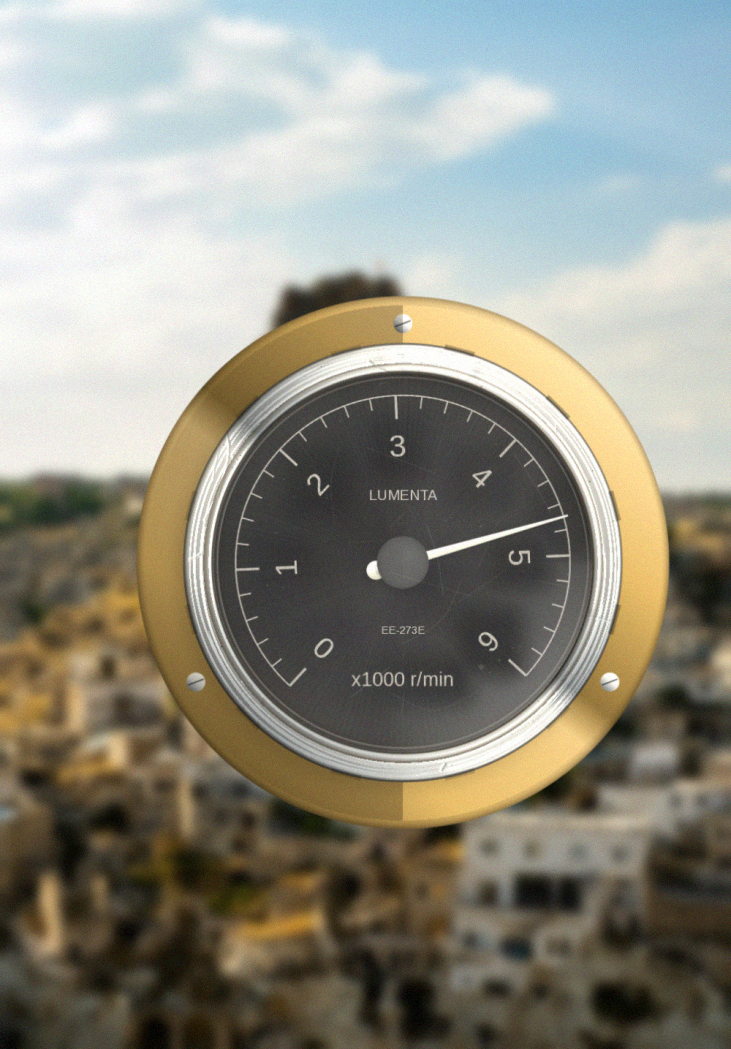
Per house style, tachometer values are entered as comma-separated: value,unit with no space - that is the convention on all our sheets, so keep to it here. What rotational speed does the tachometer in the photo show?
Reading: 4700,rpm
